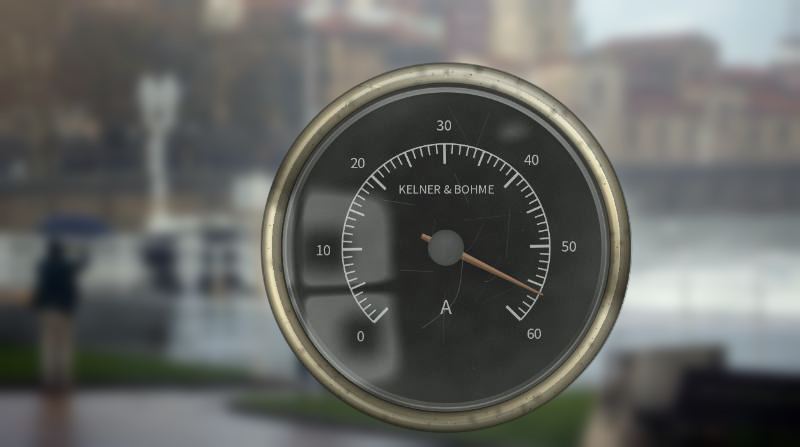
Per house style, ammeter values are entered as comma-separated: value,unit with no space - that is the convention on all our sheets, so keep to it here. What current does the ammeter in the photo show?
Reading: 56,A
